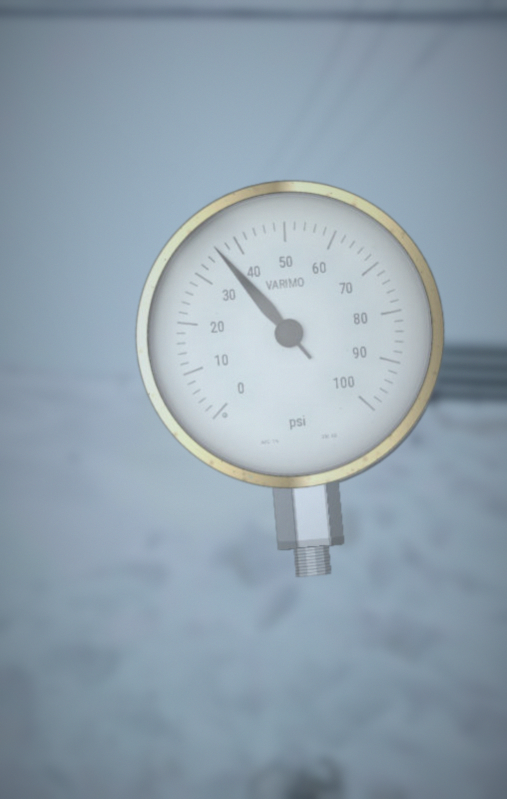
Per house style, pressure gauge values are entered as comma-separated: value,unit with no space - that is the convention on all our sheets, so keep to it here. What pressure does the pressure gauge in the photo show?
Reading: 36,psi
